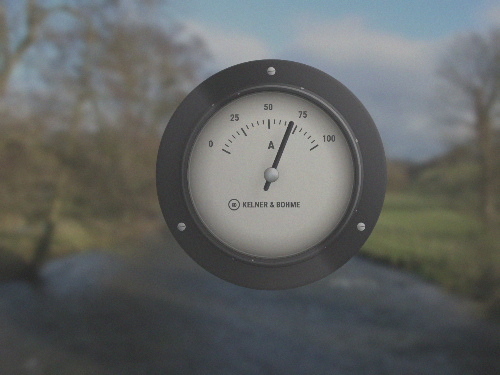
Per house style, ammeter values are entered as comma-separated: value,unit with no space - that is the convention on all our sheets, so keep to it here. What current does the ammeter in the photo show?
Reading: 70,A
